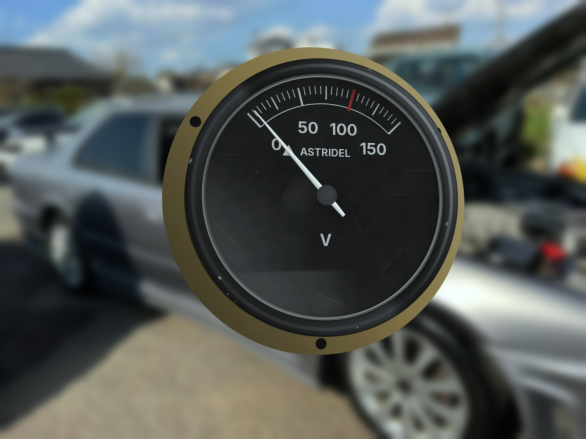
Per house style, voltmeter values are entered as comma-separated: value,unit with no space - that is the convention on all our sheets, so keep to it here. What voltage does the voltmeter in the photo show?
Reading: 5,V
